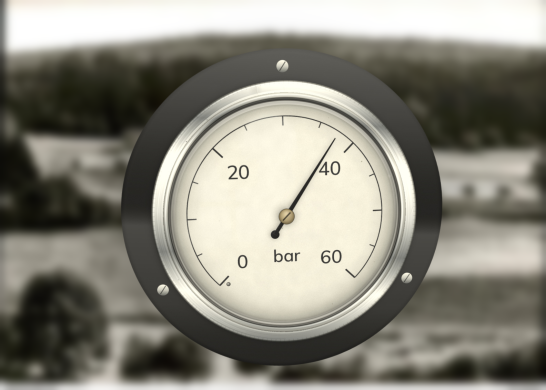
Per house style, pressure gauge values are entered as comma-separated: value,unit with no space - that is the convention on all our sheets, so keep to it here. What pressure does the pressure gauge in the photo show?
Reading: 37.5,bar
